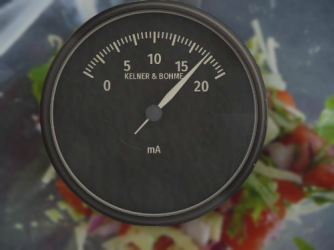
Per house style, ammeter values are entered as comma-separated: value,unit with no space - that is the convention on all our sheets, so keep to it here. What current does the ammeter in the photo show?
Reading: 17,mA
